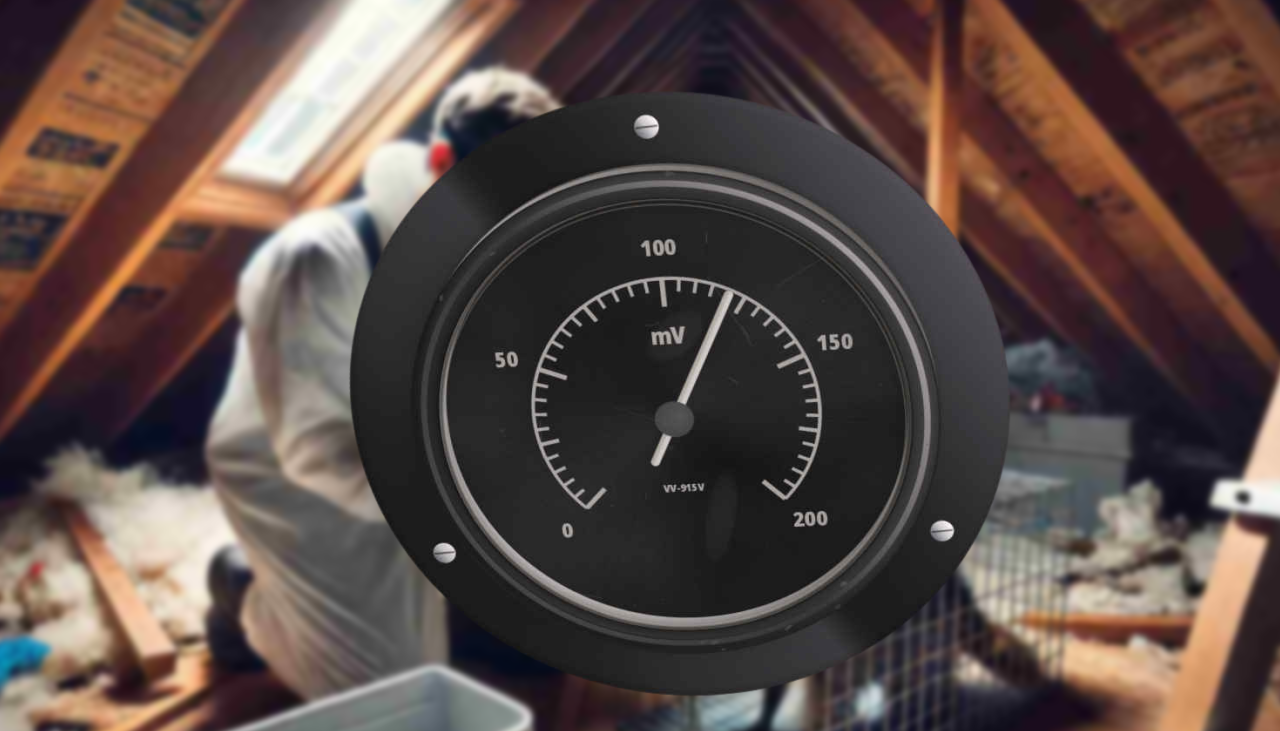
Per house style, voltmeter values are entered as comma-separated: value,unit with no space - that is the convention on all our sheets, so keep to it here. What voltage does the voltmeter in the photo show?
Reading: 120,mV
